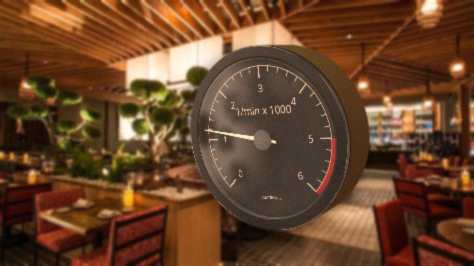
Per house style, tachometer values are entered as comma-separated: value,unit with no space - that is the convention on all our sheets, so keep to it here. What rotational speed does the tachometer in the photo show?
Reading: 1200,rpm
